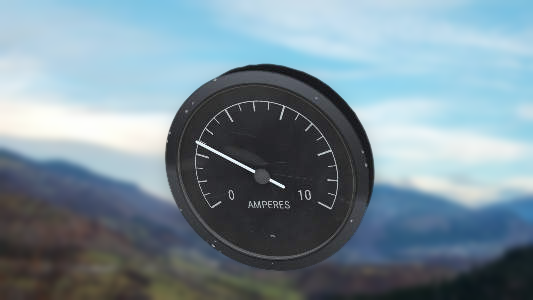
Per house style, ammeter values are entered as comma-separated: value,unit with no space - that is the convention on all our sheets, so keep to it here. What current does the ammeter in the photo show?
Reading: 2.5,A
